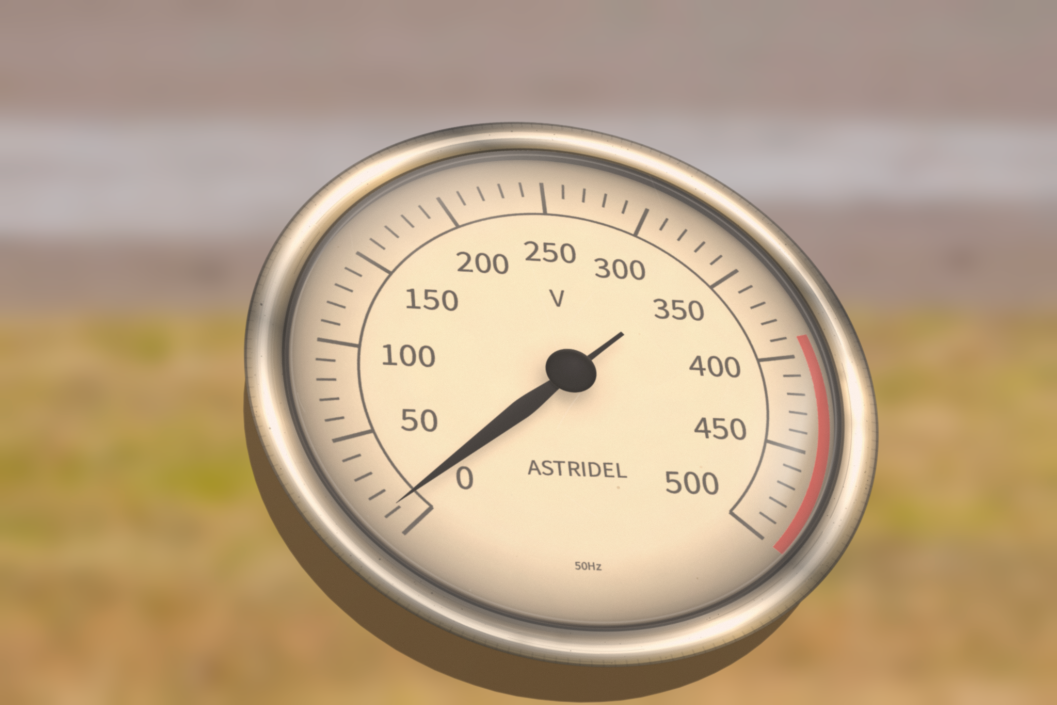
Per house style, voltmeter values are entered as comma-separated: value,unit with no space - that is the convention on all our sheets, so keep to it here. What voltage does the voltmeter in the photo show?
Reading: 10,V
